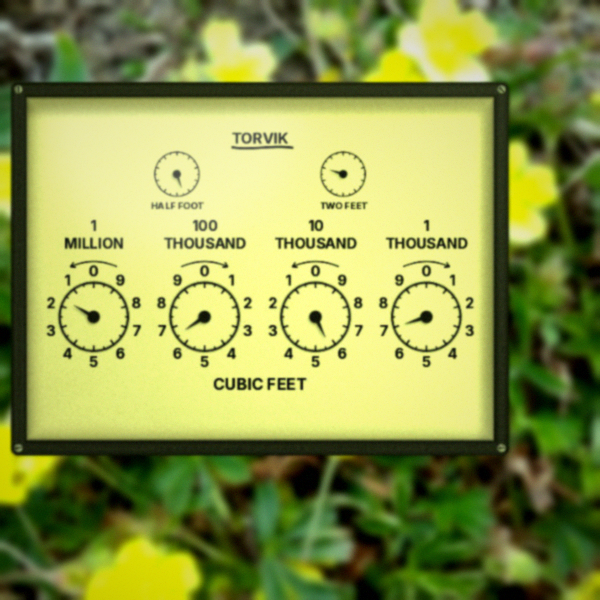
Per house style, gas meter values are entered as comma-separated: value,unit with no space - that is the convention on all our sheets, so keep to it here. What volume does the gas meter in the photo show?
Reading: 165700,ft³
